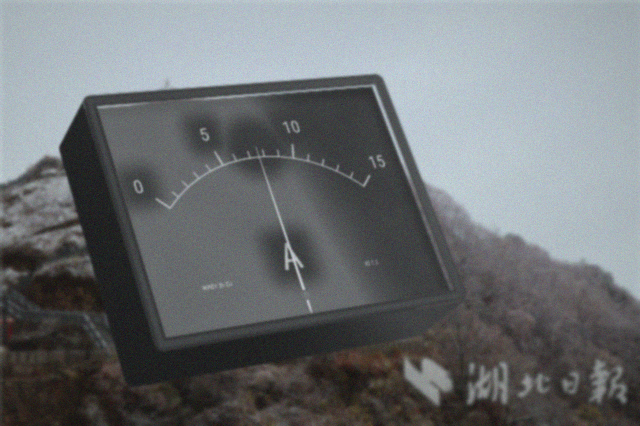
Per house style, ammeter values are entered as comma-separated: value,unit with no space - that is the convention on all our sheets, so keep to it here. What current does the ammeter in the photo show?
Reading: 7.5,A
